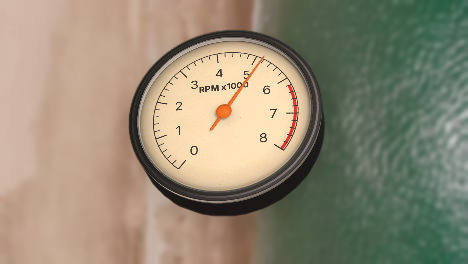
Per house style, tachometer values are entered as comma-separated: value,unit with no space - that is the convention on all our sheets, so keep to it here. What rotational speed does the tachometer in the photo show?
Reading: 5200,rpm
